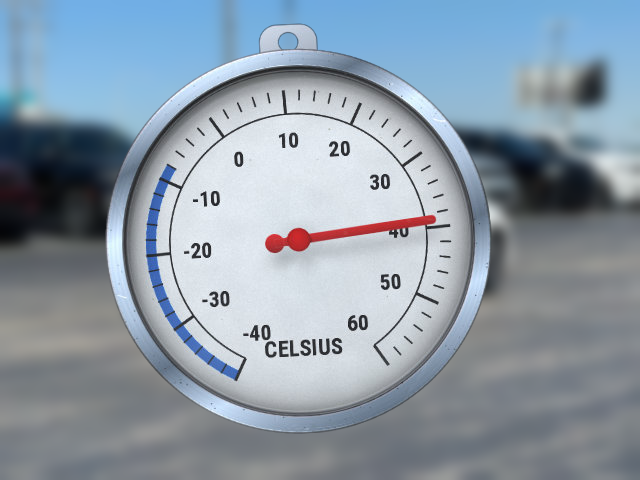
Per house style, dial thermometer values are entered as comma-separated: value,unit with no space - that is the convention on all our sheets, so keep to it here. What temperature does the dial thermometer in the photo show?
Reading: 39,°C
